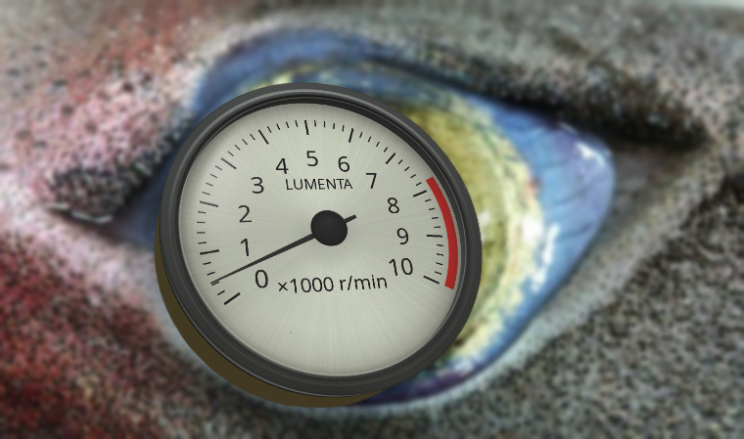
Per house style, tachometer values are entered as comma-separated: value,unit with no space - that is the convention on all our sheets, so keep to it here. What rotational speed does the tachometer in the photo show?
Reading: 400,rpm
